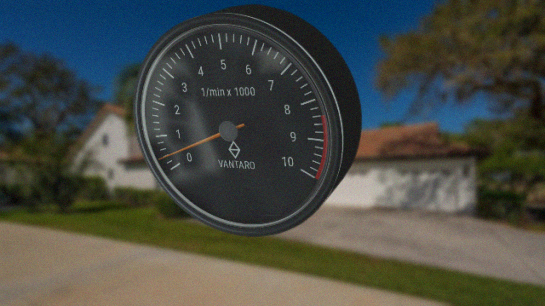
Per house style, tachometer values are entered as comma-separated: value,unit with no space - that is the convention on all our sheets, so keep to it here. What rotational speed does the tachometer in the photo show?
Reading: 400,rpm
